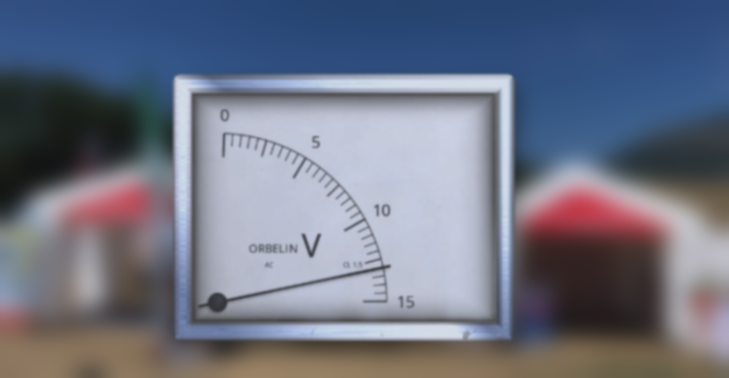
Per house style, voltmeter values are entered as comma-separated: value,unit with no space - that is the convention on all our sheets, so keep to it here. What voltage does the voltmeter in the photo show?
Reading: 13,V
